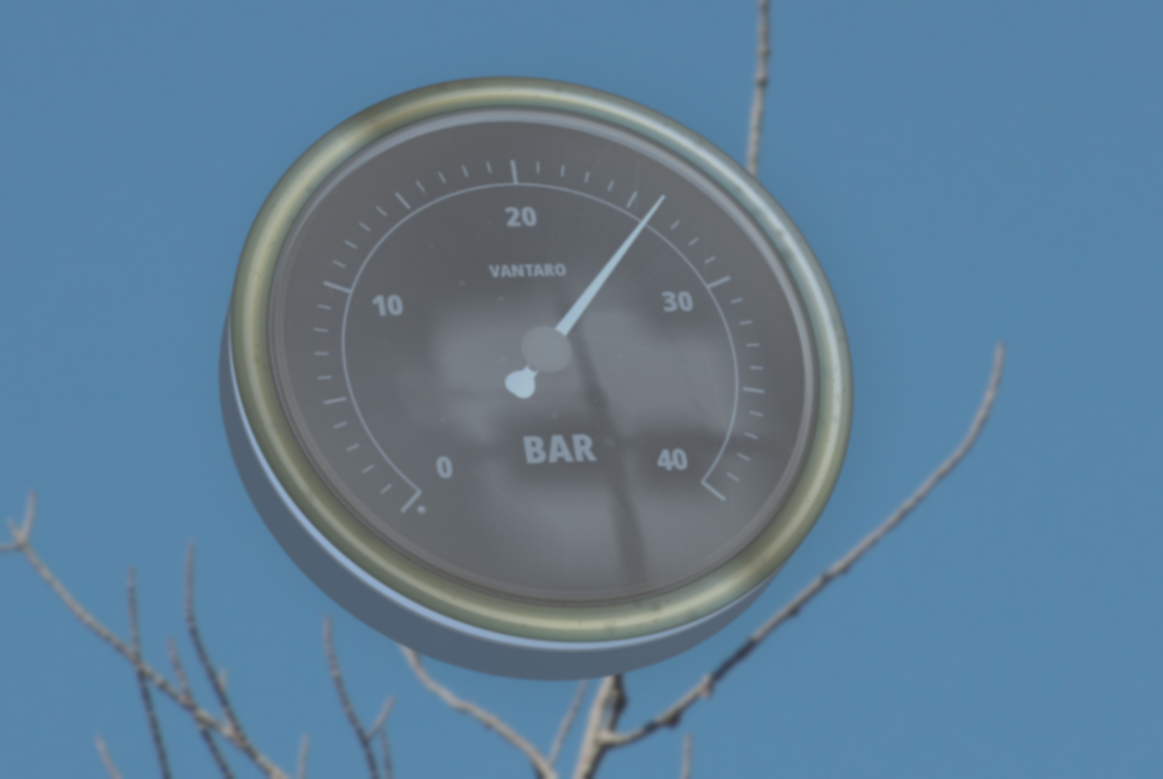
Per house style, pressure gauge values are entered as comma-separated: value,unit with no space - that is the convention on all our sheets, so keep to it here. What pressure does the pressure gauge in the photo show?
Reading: 26,bar
